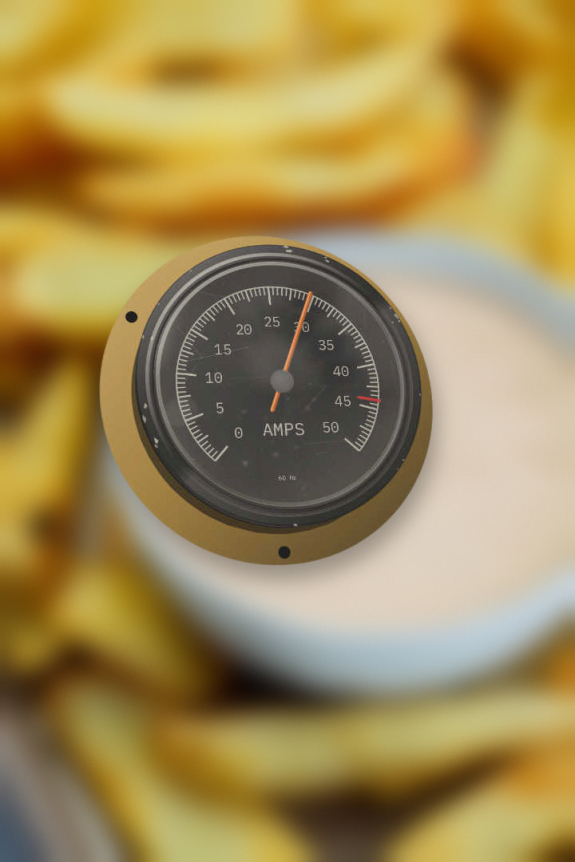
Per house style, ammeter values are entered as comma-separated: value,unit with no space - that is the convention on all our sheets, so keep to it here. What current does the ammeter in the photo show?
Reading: 29.5,A
